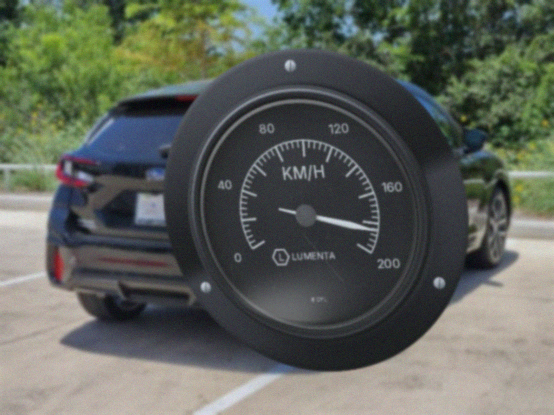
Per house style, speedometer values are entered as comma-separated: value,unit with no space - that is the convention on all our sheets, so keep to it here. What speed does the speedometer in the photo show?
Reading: 184,km/h
